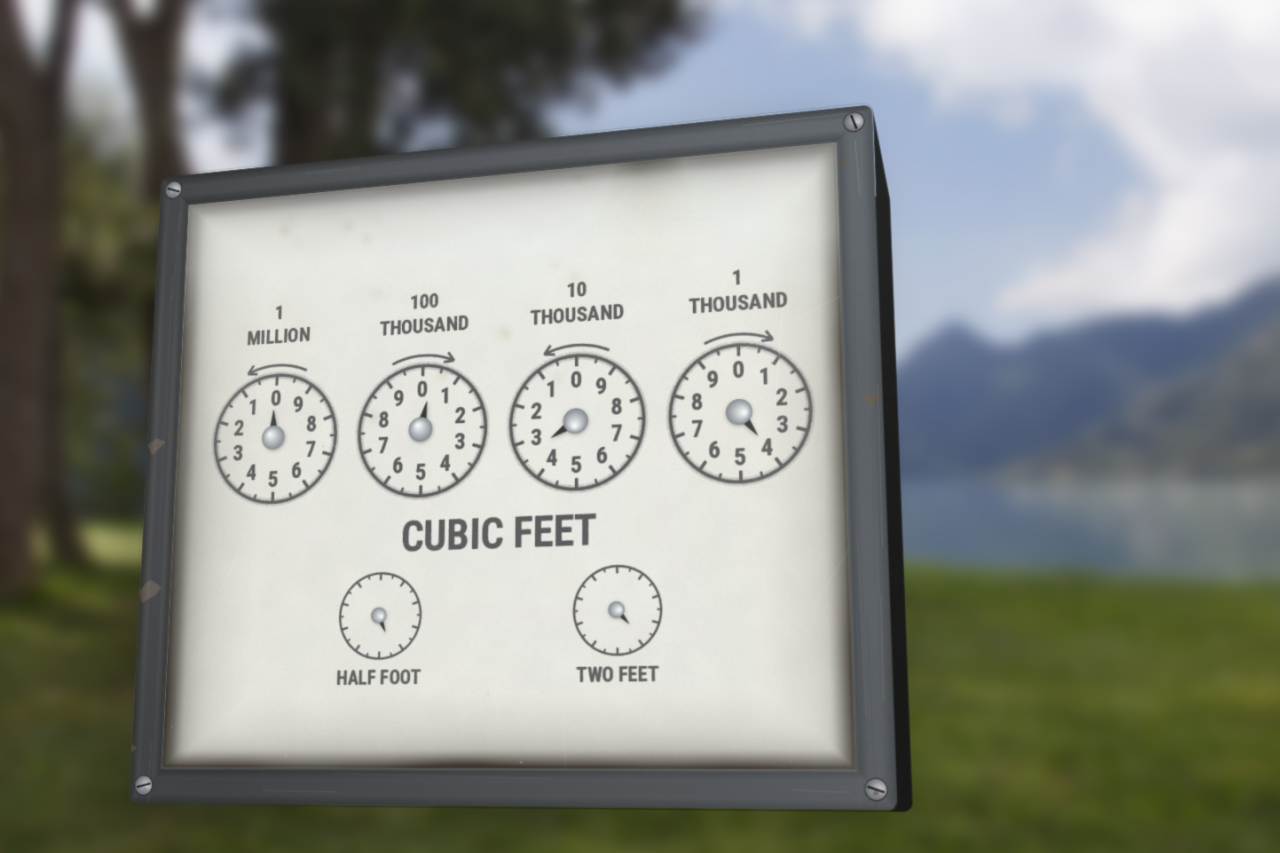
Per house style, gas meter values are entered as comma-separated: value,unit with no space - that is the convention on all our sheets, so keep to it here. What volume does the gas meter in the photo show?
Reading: 3400,ft³
